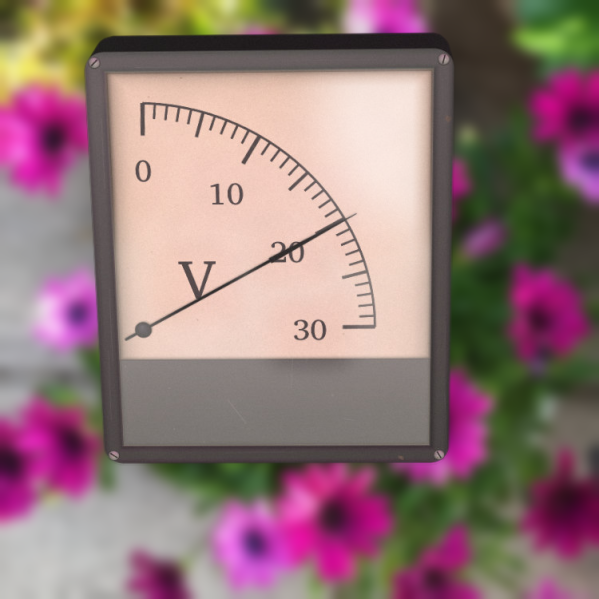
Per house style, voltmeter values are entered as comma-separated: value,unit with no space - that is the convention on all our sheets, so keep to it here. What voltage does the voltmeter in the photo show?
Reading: 20,V
